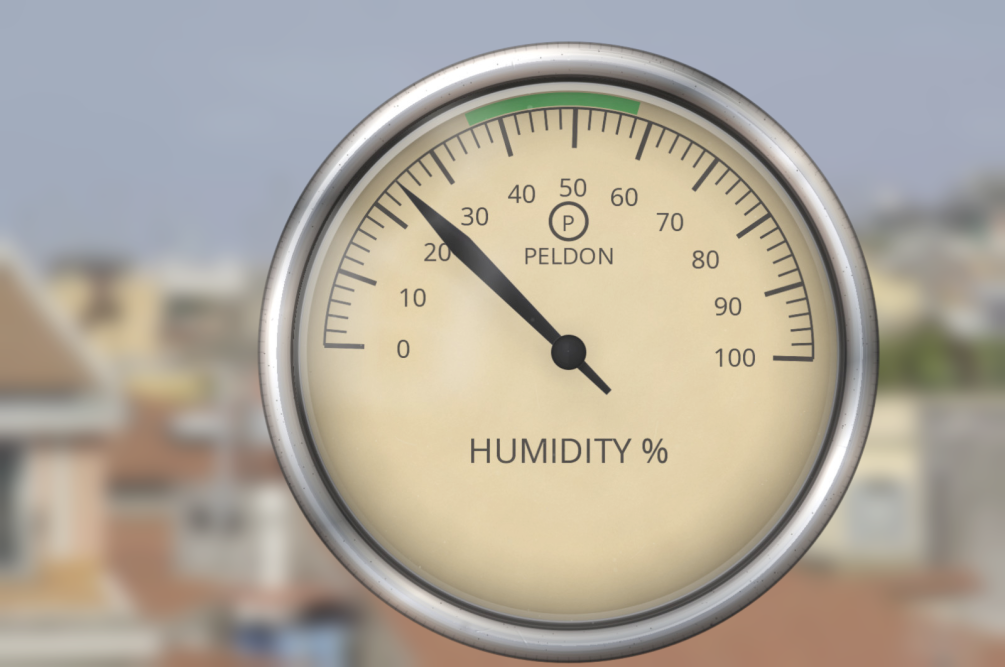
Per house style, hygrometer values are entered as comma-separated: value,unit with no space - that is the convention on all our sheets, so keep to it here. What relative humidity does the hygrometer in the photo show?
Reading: 24,%
